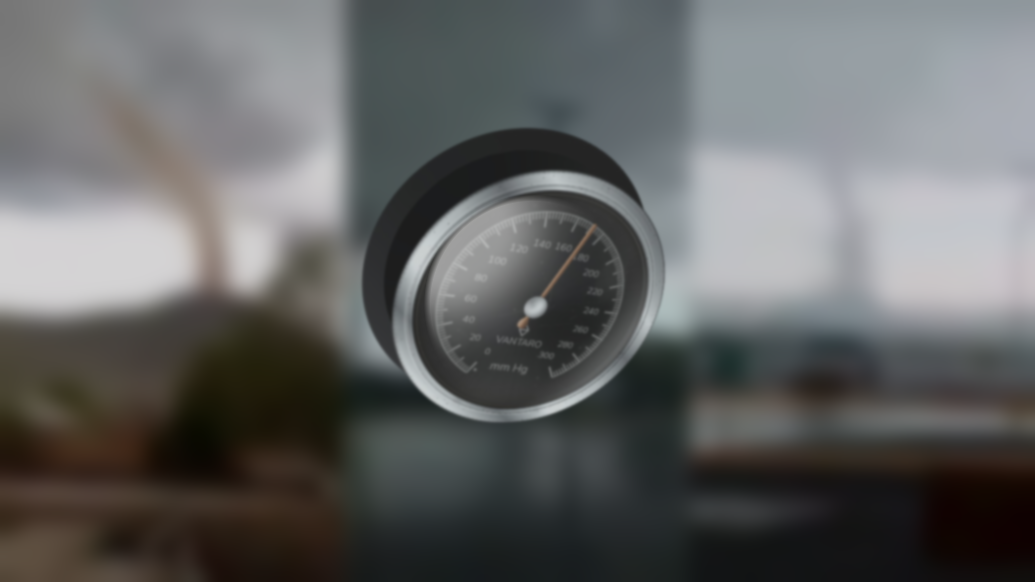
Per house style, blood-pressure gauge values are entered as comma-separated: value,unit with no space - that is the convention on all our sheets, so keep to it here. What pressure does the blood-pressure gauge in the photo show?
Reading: 170,mmHg
